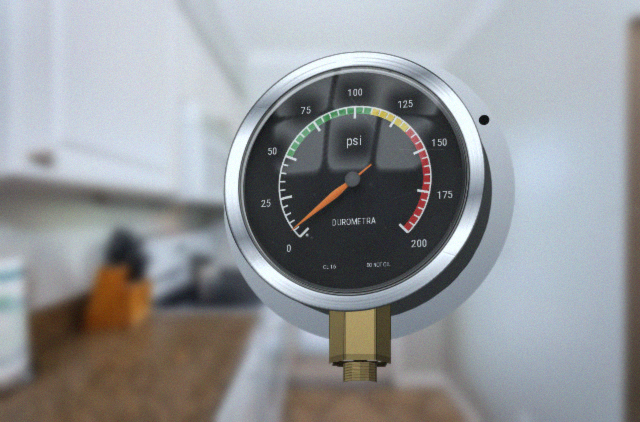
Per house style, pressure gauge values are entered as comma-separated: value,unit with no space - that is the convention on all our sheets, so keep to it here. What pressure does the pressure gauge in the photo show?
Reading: 5,psi
